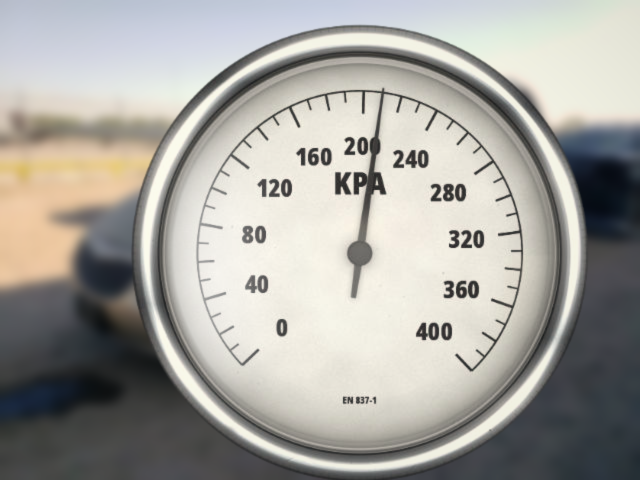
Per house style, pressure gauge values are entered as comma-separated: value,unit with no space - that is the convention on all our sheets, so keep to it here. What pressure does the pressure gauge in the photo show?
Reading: 210,kPa
